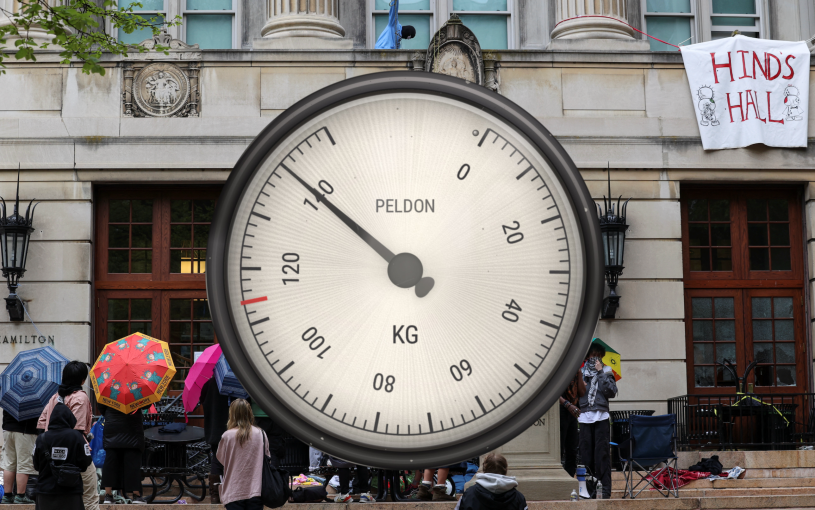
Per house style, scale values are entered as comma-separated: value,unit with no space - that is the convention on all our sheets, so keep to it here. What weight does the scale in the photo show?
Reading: 140,kg
